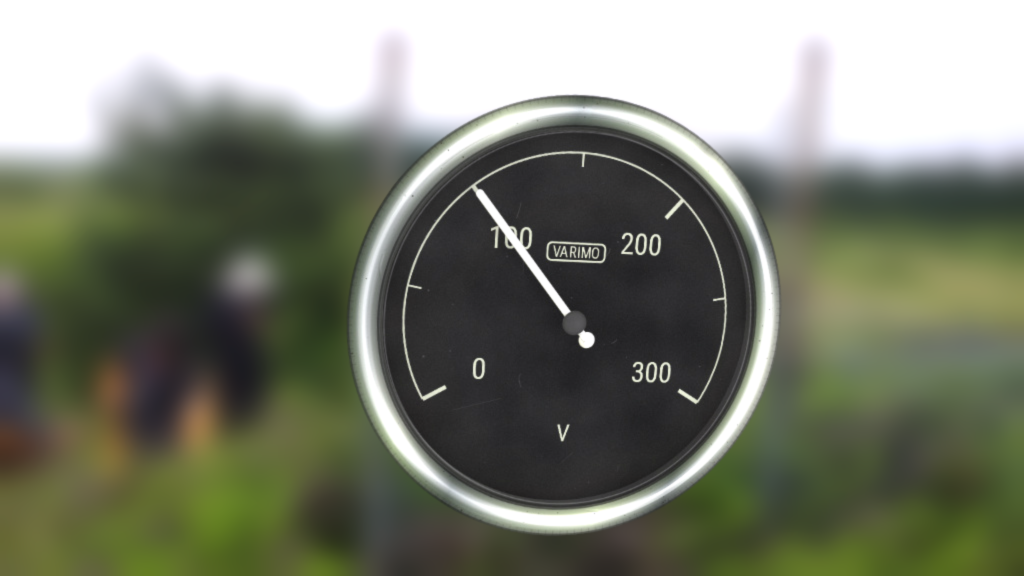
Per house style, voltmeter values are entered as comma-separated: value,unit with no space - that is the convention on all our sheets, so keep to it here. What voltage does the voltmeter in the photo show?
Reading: 100,V
